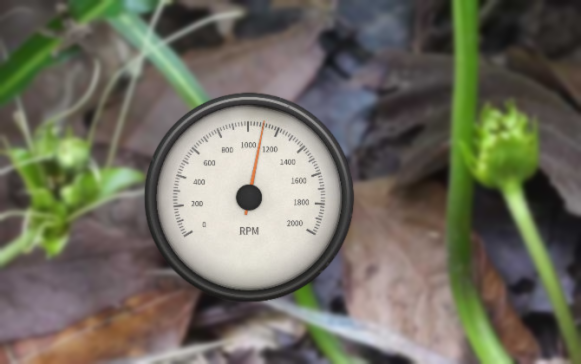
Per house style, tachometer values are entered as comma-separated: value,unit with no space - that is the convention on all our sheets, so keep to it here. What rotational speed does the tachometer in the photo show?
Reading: 1100,rpm
